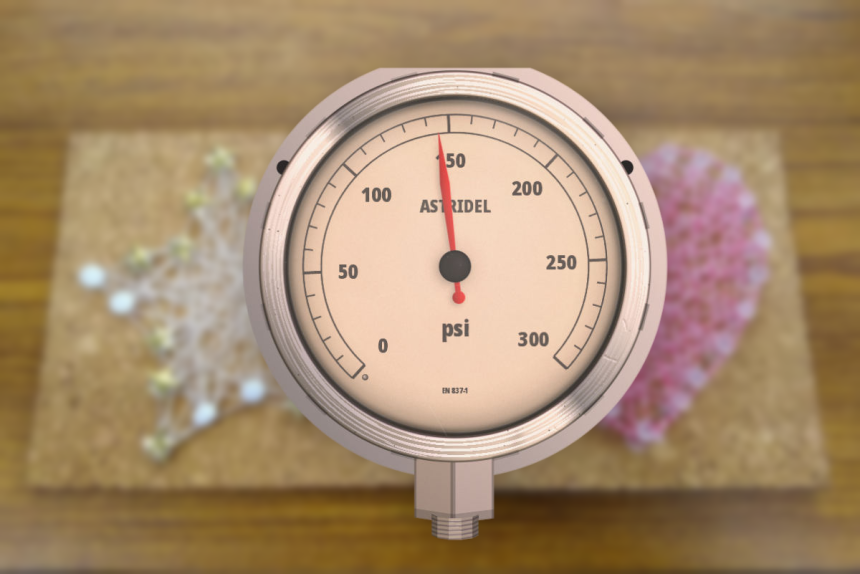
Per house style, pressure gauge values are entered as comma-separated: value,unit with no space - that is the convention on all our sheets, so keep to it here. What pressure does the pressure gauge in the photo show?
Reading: 145,psi
